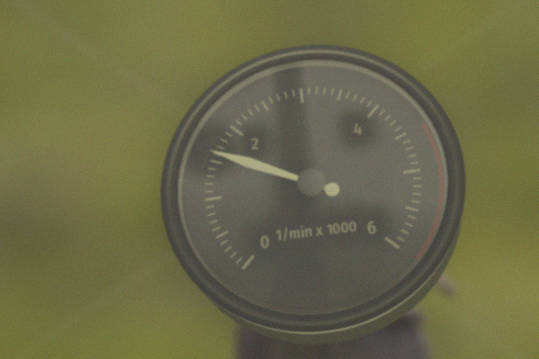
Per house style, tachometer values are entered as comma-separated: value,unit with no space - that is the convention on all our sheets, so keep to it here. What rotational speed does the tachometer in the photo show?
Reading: 1600,rpm
